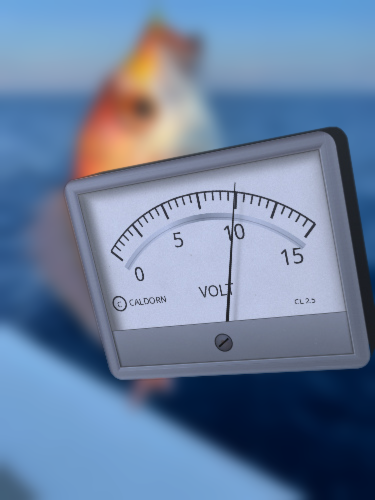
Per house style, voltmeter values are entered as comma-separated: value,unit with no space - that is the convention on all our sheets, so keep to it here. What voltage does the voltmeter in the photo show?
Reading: 10,V
